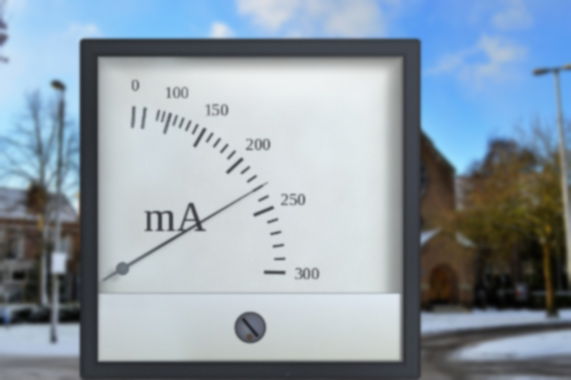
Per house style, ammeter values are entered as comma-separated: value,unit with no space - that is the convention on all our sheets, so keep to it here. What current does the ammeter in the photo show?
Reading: 230,mA
